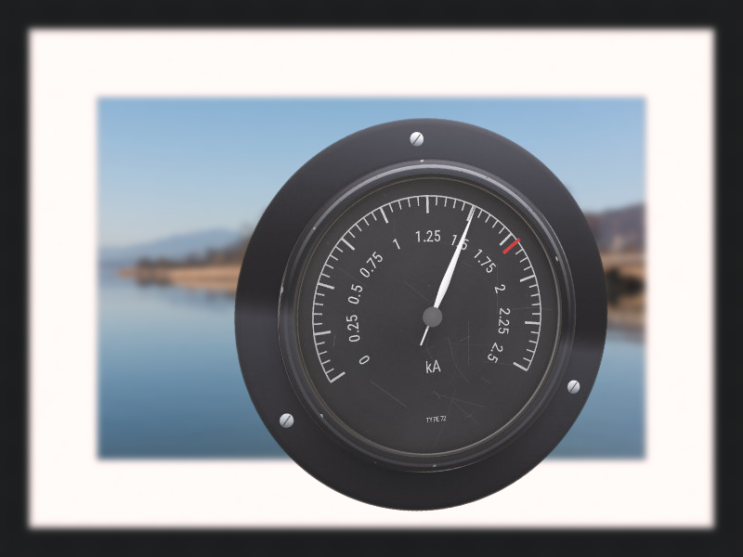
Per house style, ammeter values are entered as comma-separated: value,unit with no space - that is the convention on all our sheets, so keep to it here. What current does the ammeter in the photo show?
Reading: 1.5,kA
